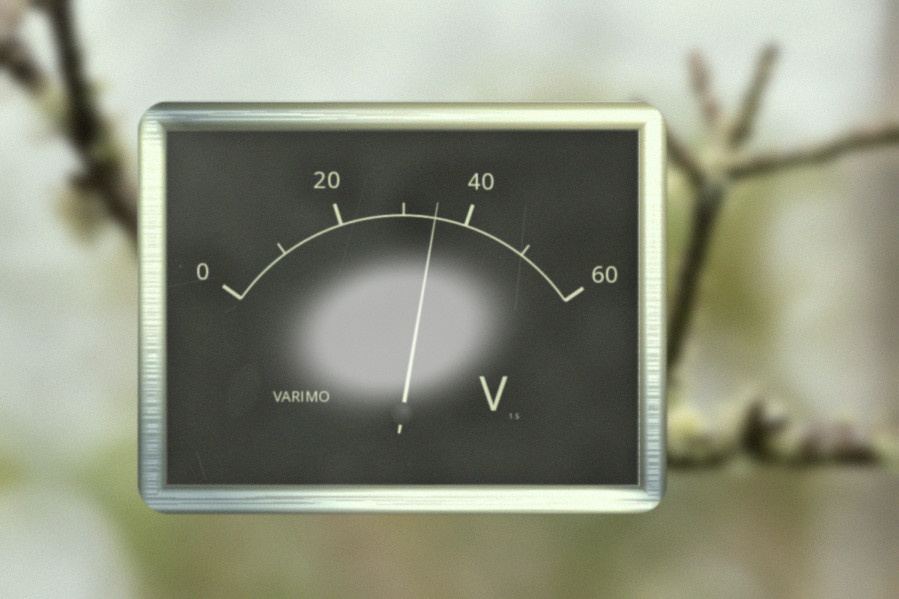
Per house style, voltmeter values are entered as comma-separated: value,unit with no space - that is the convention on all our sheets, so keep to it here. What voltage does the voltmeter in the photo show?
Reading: 35,V
